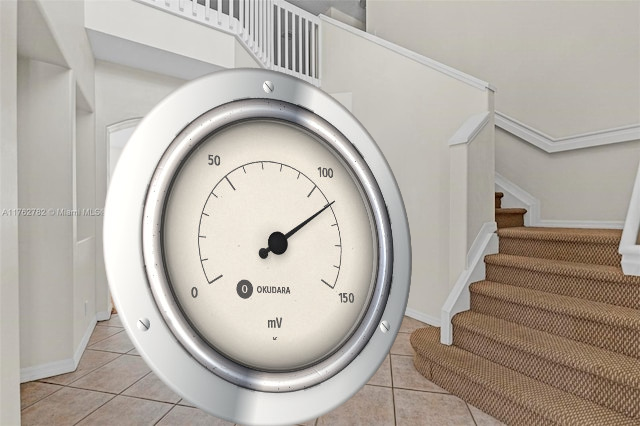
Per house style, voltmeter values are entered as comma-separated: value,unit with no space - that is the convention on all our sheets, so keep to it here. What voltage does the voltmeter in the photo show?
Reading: 110,mV
